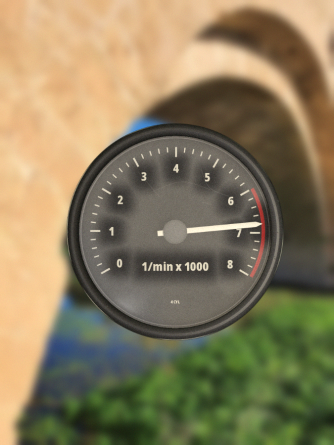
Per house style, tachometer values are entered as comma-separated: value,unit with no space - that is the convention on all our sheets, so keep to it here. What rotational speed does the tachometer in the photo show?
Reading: 6800,rpm
